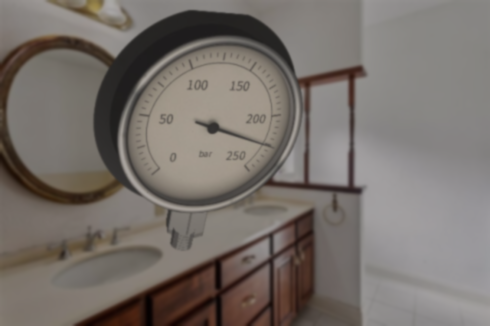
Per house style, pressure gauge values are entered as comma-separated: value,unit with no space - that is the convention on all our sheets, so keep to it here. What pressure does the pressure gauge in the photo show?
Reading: 225,bar
